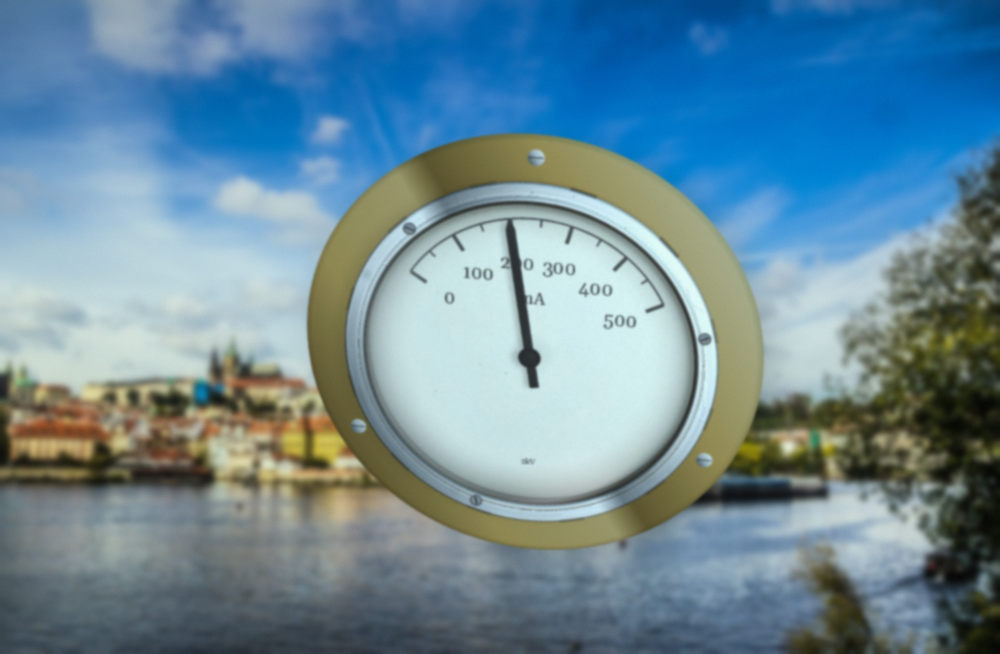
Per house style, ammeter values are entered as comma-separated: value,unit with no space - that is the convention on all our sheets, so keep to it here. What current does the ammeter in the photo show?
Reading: 200,mA
